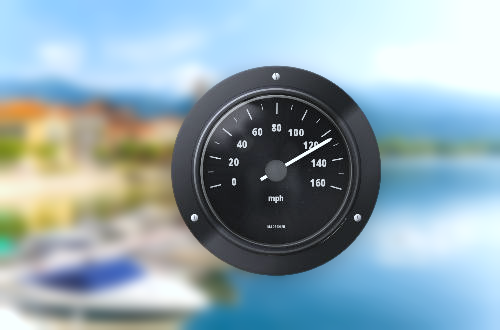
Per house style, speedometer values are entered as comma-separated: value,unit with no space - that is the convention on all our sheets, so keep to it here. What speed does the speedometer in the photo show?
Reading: 125,mph
